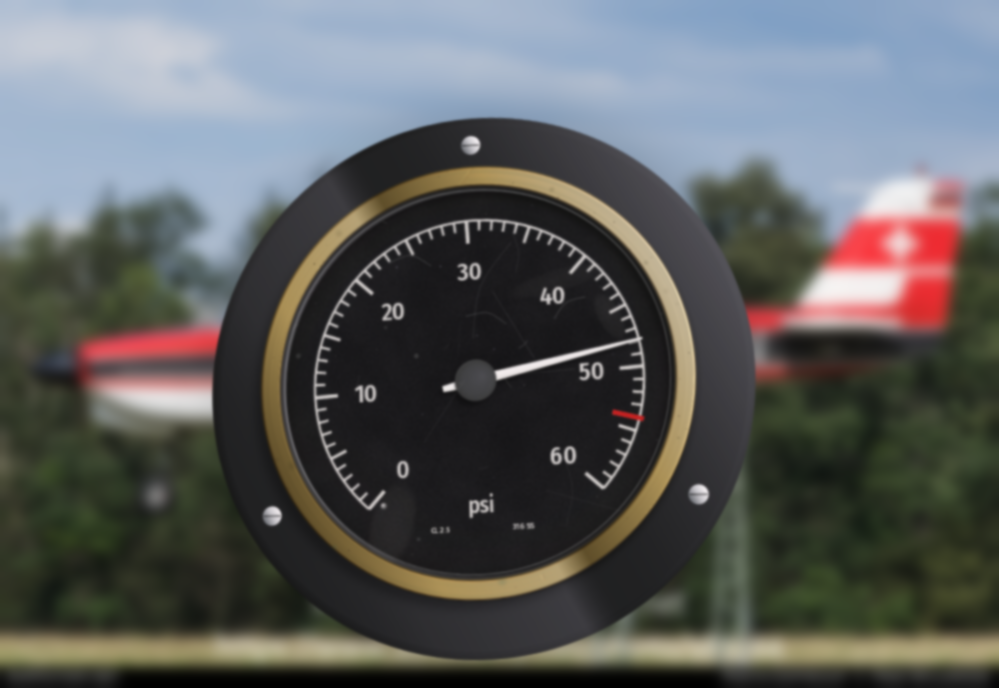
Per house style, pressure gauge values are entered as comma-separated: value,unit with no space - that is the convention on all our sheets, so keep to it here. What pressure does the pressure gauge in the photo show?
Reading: 48,psi
